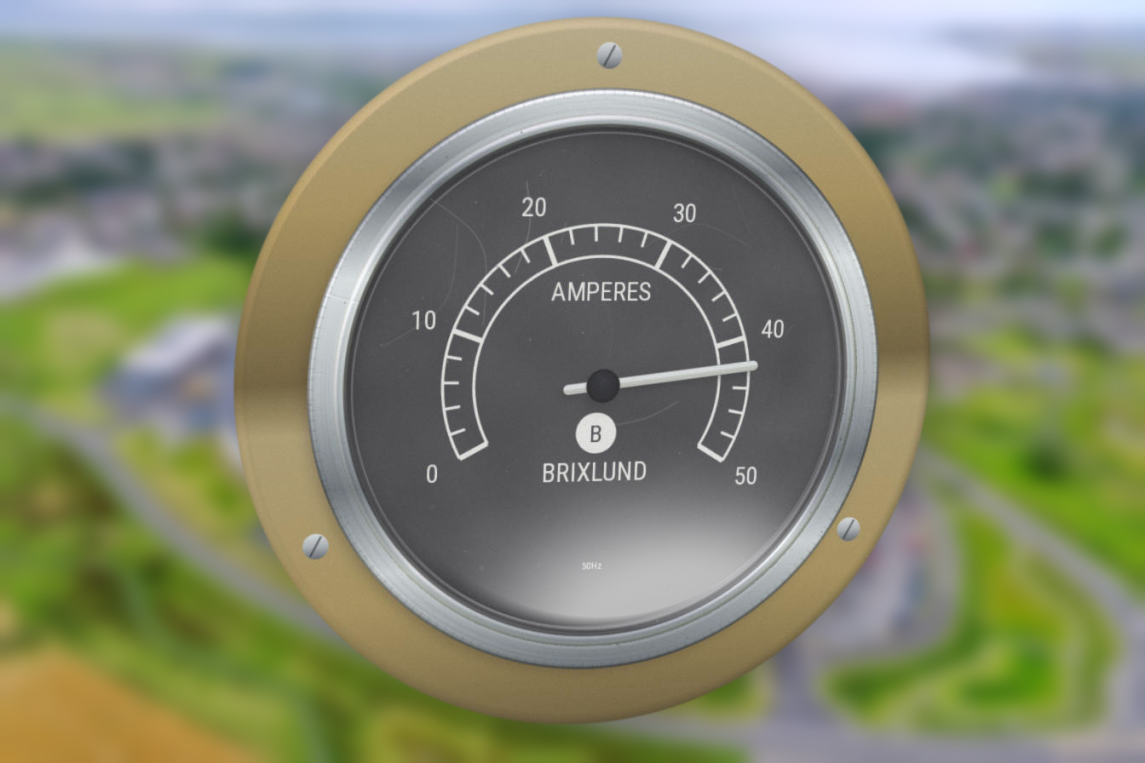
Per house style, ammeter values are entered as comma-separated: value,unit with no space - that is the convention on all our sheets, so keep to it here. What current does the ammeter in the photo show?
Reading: 42,A
